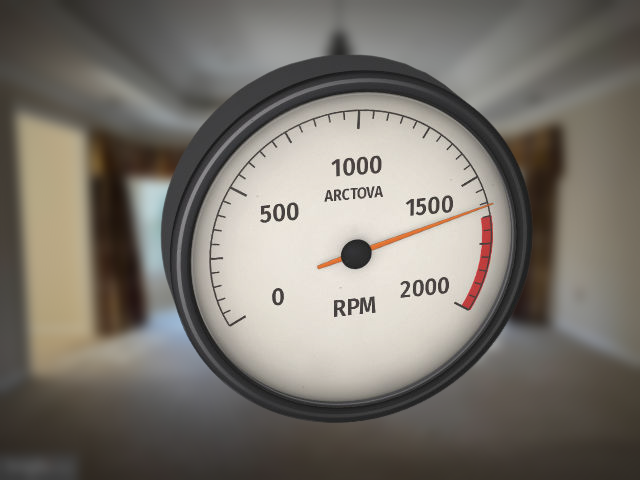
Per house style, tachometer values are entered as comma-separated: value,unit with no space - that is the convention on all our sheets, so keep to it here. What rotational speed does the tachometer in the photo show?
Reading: 1600,rpm
